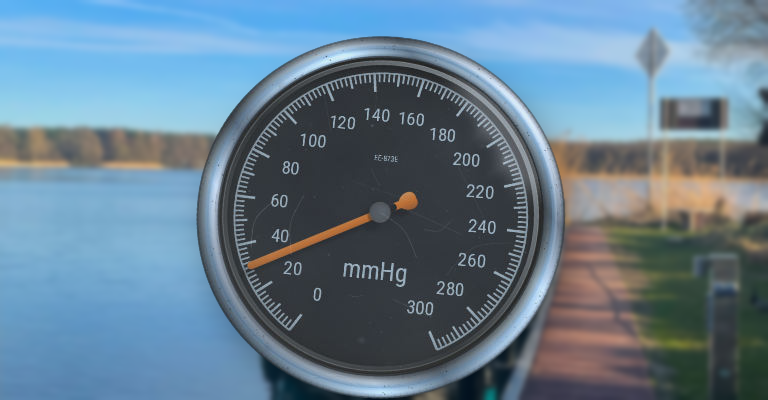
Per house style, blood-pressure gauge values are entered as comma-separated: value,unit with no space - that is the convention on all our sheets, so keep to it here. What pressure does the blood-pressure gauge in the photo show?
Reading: 30,mmHg
